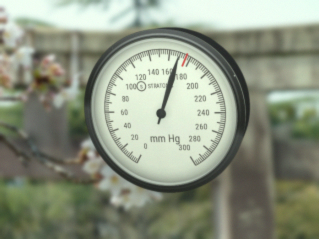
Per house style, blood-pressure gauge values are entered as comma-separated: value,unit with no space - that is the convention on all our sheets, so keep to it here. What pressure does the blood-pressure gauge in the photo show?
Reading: 170,mmHg
